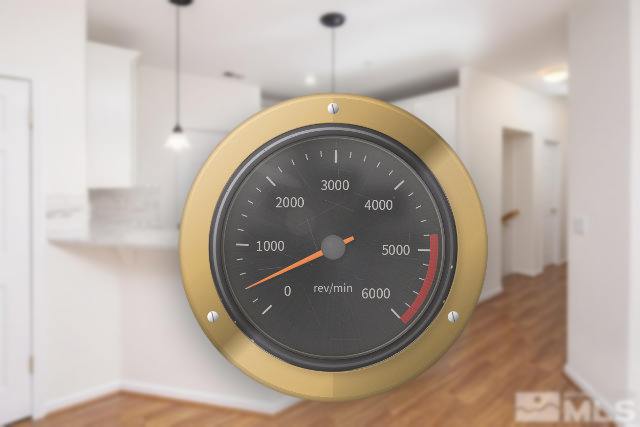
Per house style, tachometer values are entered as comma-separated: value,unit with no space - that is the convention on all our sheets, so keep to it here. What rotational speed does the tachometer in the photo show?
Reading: 400,rpm
